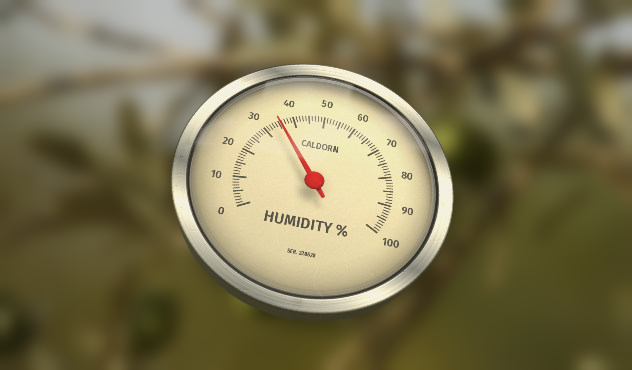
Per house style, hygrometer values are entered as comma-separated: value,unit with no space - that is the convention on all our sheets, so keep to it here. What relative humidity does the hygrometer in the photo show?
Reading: 35,%
